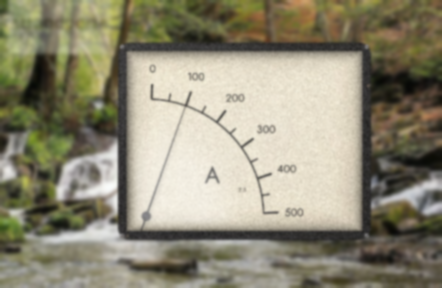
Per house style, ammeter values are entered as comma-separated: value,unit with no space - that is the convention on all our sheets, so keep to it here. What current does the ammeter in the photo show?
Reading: 100,A
